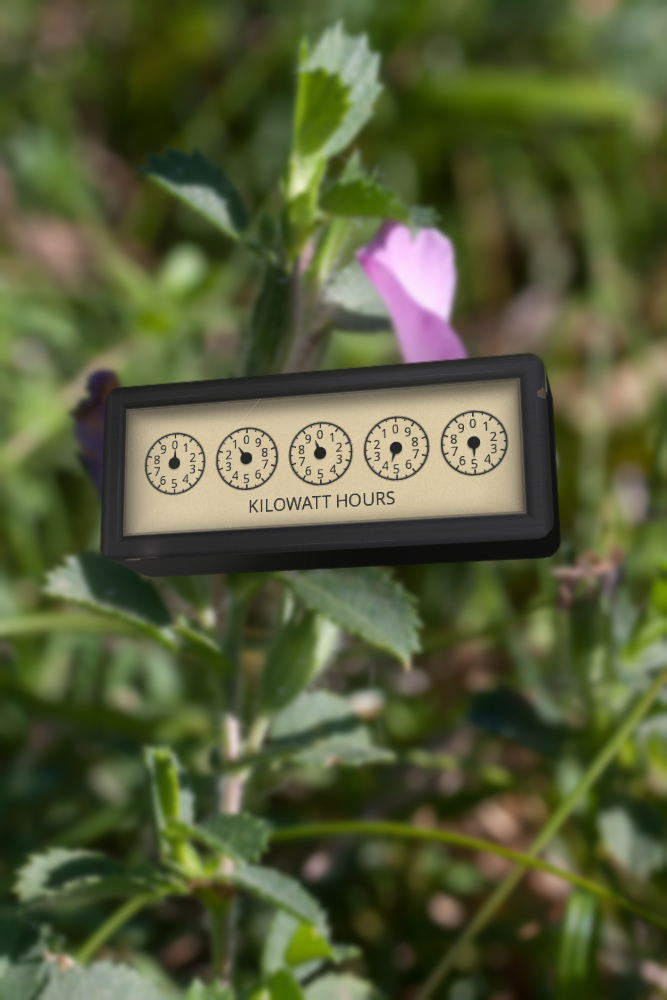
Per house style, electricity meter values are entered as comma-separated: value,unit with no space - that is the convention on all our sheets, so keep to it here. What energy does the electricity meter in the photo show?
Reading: 945,kWh
